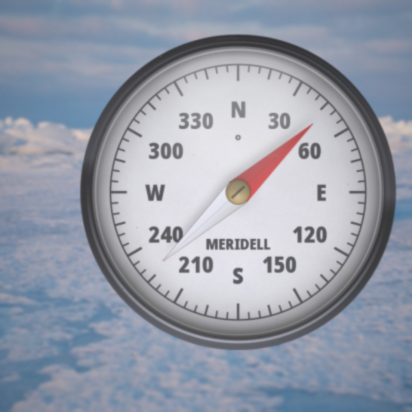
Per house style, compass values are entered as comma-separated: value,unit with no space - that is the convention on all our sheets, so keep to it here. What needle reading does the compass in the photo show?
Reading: 47.5,°
